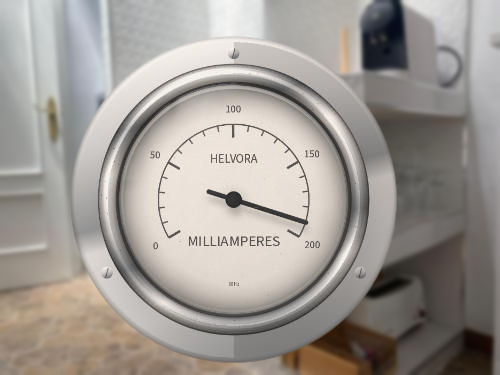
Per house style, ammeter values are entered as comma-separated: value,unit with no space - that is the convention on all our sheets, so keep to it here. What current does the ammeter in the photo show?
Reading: 190,mA
